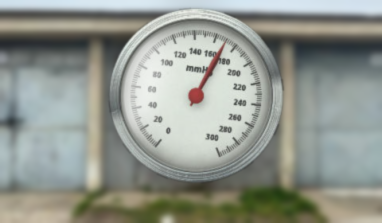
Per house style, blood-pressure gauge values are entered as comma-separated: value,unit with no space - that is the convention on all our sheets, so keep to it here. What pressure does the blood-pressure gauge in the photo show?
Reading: 170,mmHg
